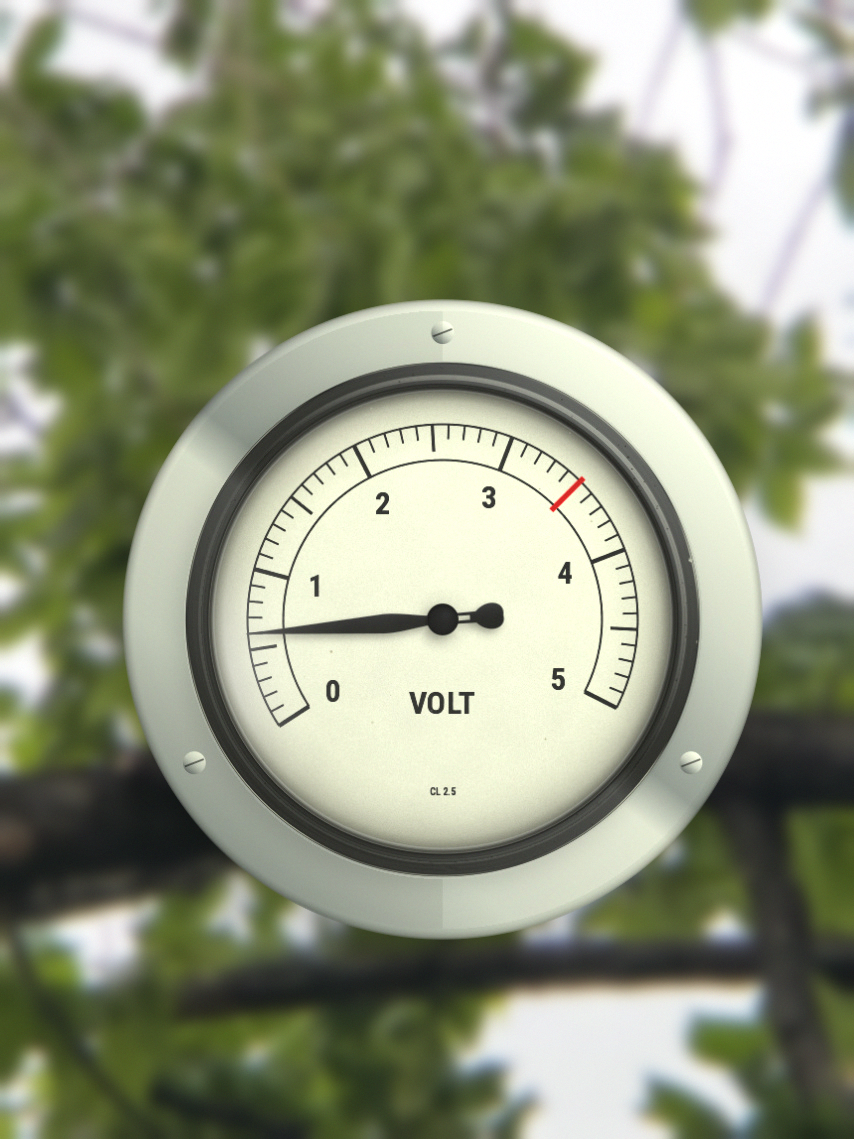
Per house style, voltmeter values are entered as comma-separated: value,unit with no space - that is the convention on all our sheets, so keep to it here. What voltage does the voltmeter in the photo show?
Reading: 0.6,V
